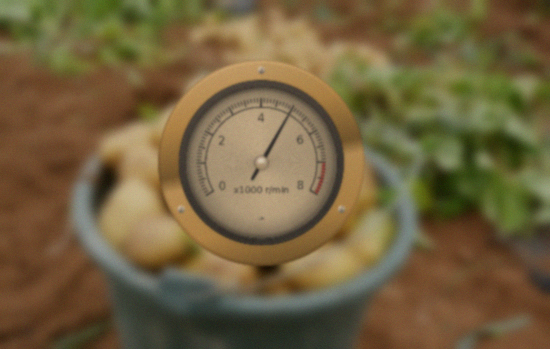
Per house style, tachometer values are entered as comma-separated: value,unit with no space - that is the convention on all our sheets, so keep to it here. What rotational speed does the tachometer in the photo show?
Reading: 5000,rpm
